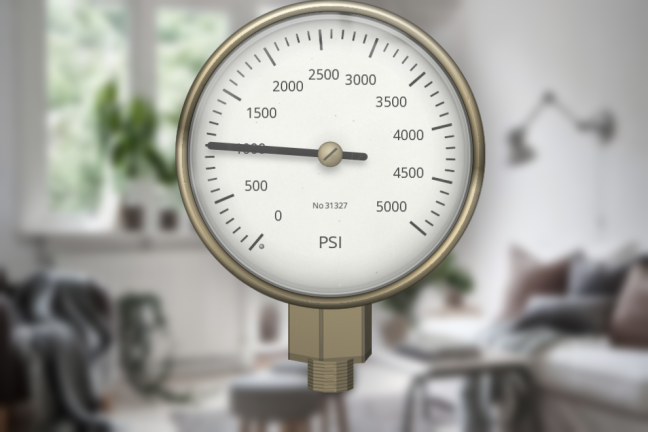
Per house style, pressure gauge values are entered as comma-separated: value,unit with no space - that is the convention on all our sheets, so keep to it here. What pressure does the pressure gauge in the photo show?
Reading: 1000,psi
